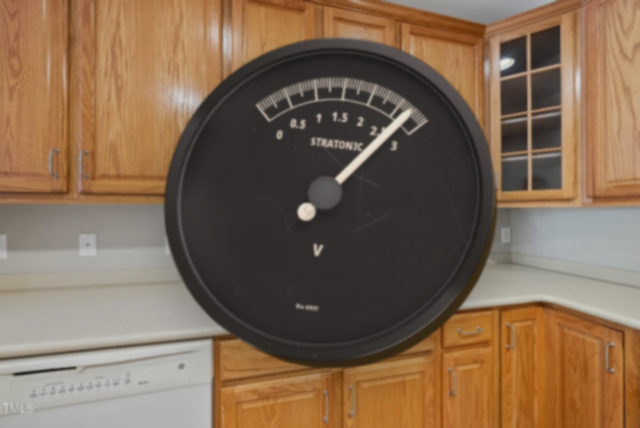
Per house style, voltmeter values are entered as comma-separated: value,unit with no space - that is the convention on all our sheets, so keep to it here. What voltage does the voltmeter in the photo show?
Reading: 2.75,V
